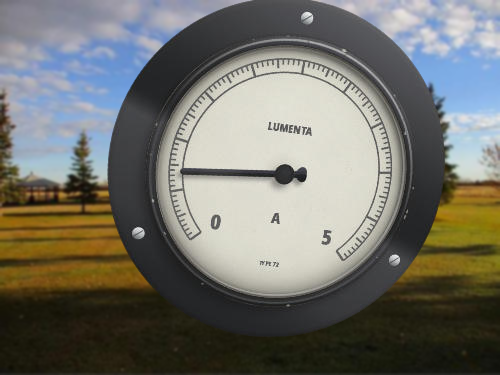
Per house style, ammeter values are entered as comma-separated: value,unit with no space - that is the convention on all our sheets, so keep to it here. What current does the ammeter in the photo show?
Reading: 0.7,A
